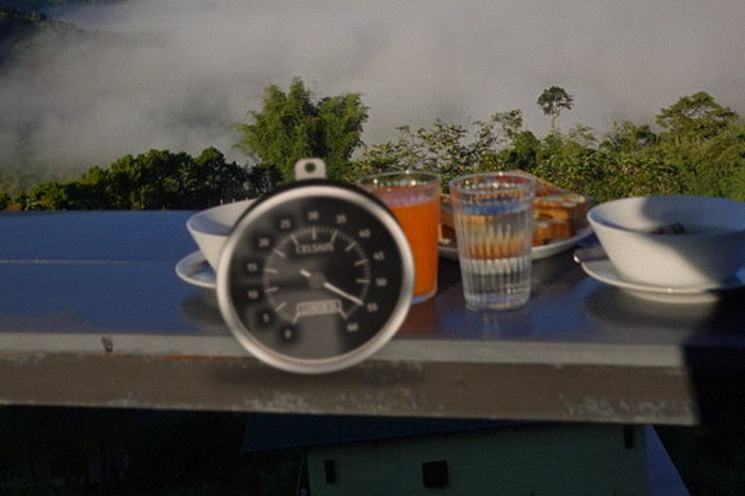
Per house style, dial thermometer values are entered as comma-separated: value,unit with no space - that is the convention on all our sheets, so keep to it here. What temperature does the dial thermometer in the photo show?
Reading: 55,°C
